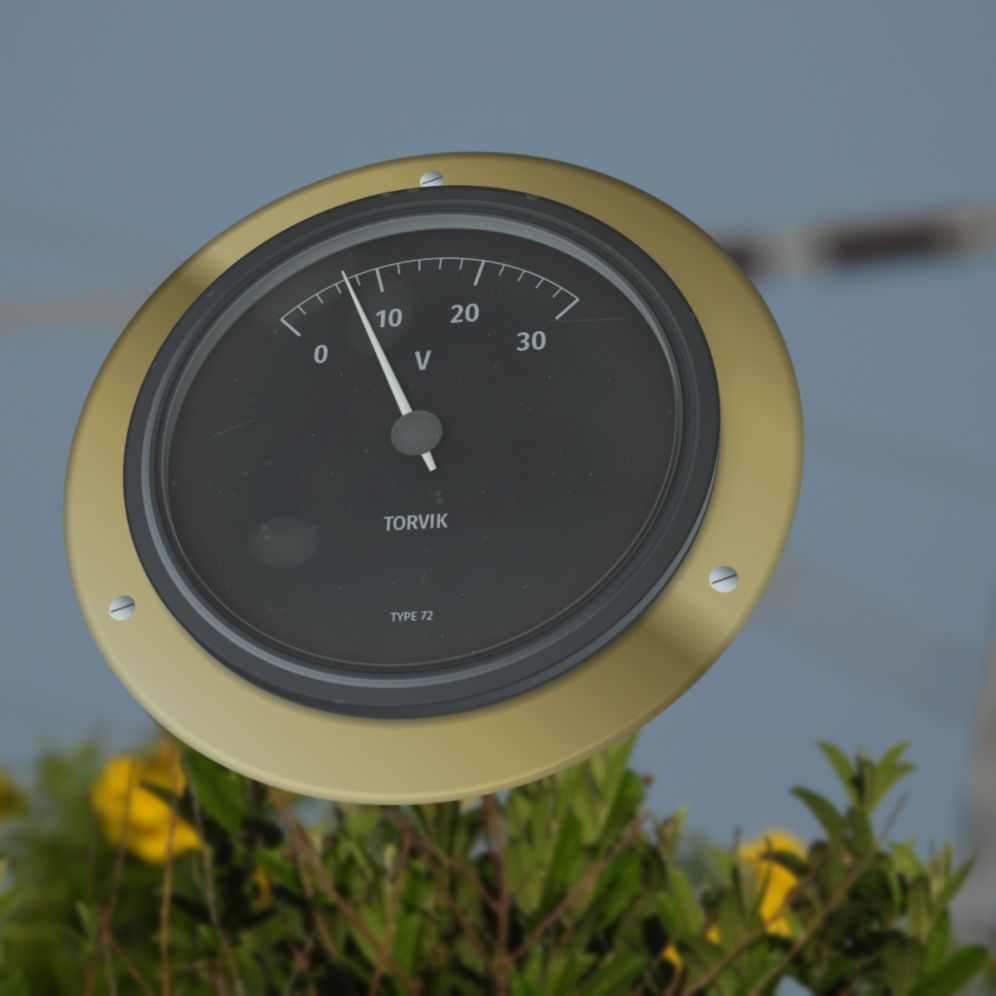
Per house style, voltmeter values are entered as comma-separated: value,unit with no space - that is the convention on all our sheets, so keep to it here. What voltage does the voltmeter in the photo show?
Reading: 7,V
